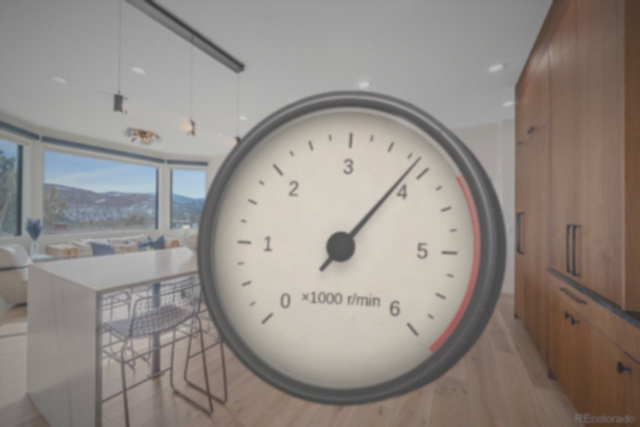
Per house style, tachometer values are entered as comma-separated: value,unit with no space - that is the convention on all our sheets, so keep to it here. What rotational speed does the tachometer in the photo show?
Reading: 3875,rpm
